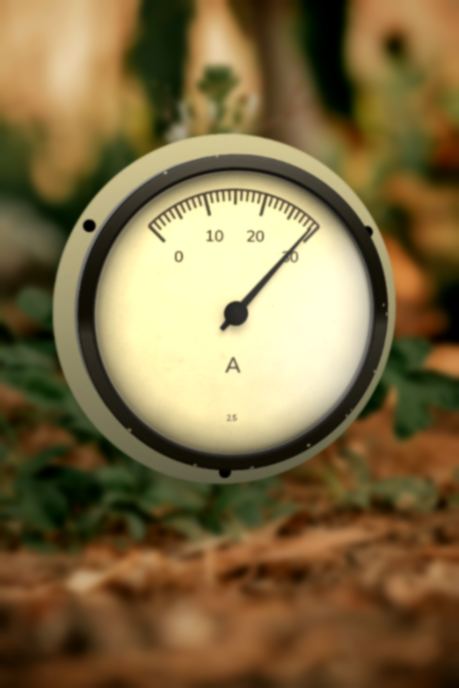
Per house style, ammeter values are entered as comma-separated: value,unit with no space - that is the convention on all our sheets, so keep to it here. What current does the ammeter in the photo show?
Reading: 29,A
